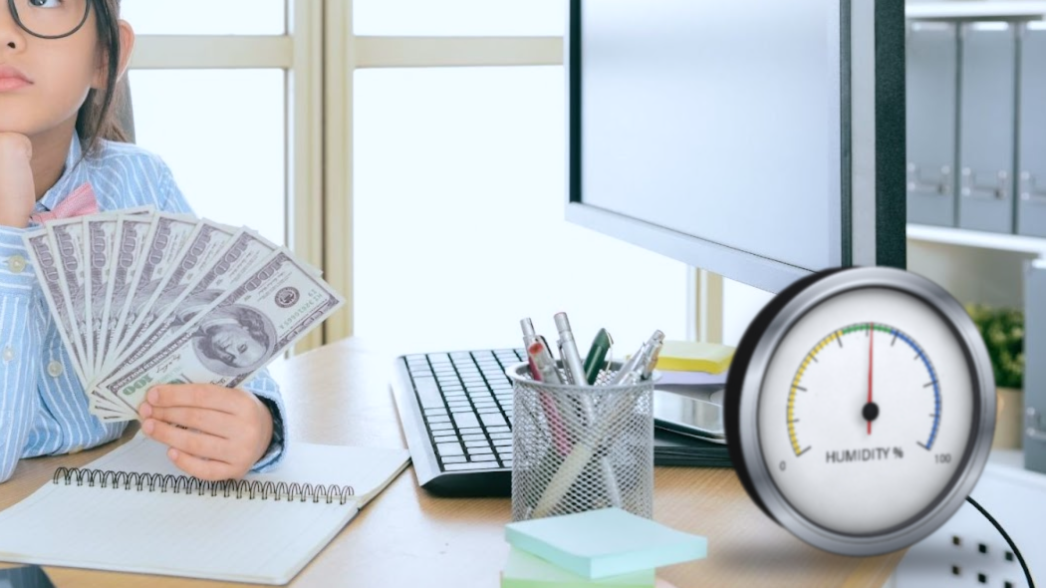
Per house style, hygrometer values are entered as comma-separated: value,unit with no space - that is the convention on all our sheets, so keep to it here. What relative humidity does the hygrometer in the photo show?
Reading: 50,%
